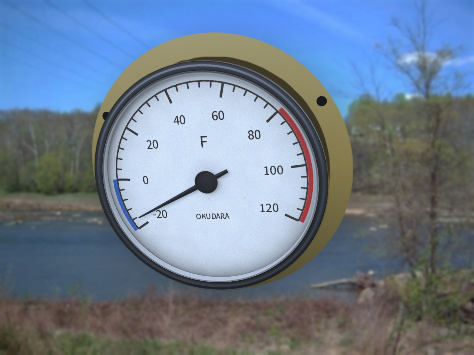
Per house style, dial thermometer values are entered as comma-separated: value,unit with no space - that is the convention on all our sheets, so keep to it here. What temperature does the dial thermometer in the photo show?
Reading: -16,°F
